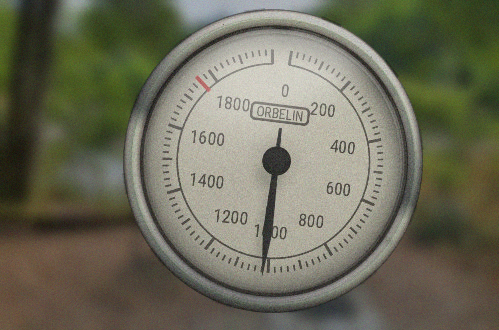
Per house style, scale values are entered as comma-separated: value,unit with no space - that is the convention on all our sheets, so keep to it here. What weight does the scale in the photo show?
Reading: 1020,g
